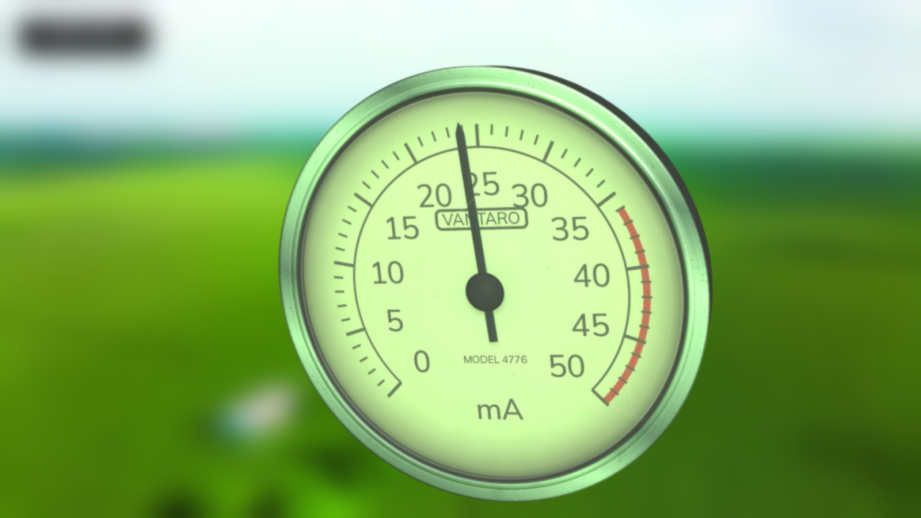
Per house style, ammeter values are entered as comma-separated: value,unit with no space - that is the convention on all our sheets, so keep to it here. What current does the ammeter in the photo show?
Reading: 24,mA
